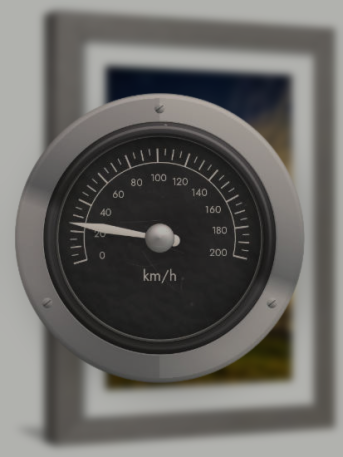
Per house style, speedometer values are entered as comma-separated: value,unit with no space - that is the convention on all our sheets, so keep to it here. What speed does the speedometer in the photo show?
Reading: 25,km/h
